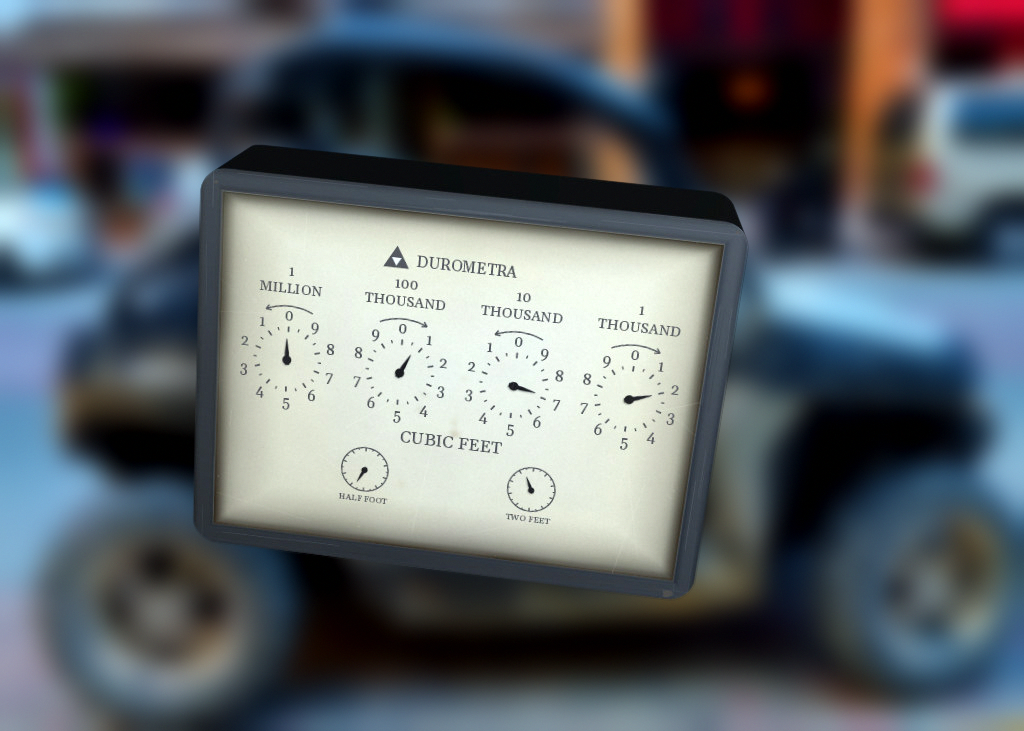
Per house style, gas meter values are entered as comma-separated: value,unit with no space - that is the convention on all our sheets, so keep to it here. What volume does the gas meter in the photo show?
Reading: 7200,ft³
